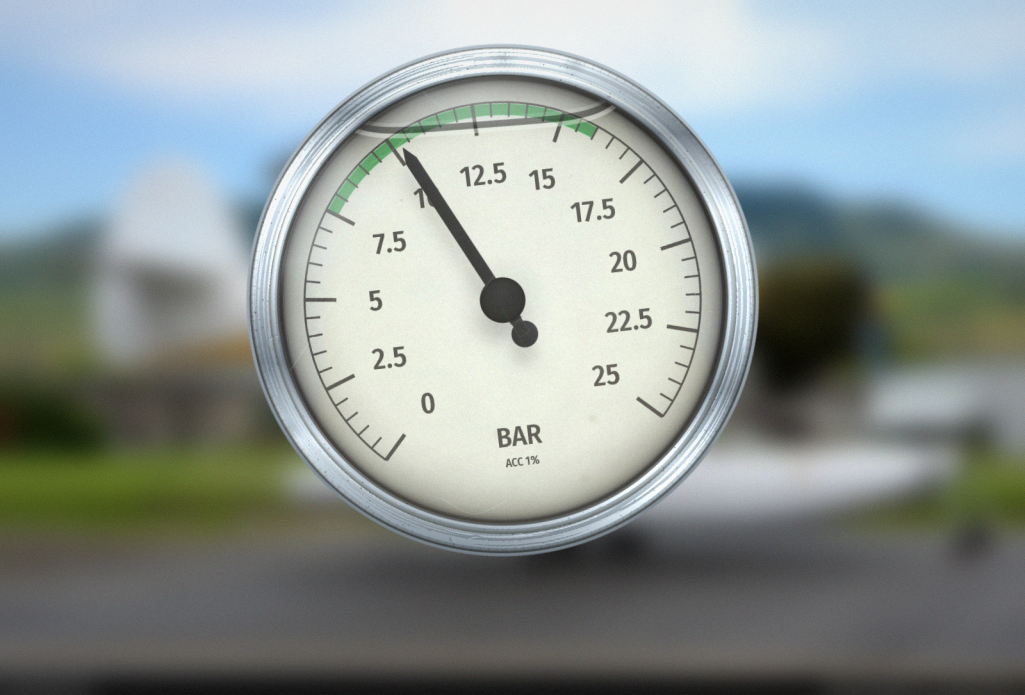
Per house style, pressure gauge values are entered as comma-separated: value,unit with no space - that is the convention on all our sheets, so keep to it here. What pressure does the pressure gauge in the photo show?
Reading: 10.25,bar
